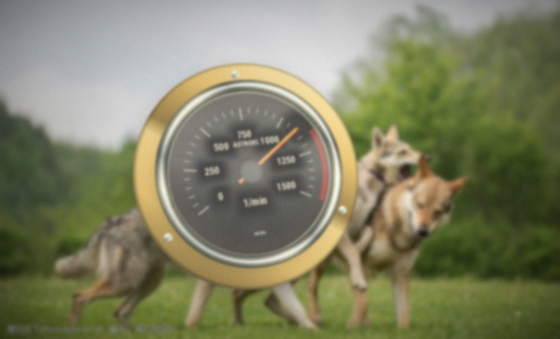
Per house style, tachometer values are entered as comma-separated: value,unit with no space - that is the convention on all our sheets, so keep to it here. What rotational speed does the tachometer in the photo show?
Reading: 1100,rpm
